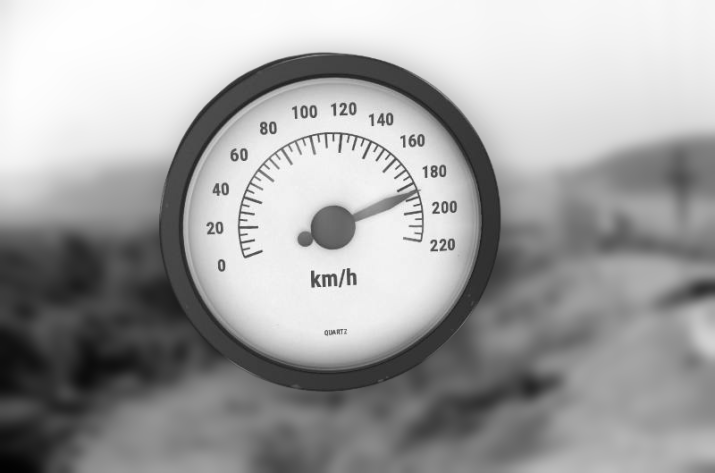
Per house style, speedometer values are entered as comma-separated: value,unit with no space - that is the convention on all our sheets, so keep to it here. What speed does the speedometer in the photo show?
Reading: 185,km/h
